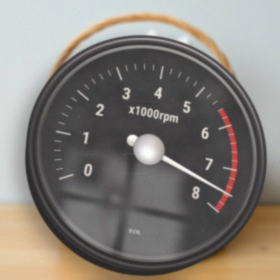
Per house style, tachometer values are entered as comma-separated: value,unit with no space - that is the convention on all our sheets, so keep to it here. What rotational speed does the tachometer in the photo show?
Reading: 7600,rpm
